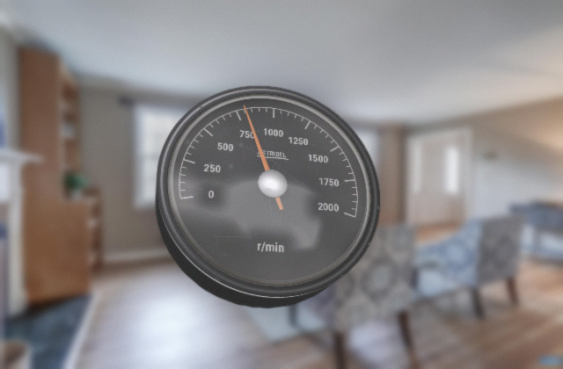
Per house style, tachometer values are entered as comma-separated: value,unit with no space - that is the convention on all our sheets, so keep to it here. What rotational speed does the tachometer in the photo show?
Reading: 800,rpm
